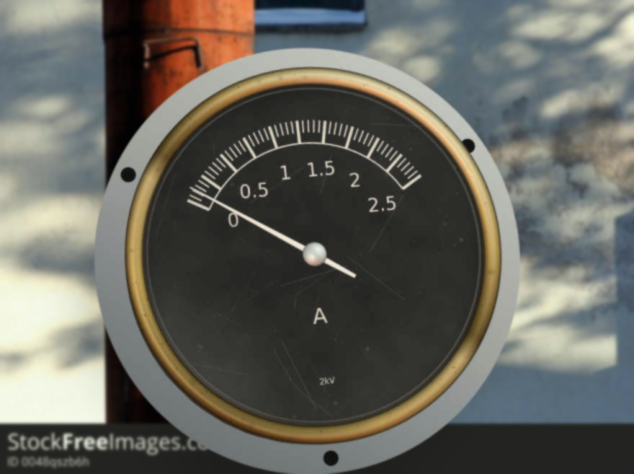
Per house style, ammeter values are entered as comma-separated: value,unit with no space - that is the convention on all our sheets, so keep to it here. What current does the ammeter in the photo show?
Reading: 0.1,A
